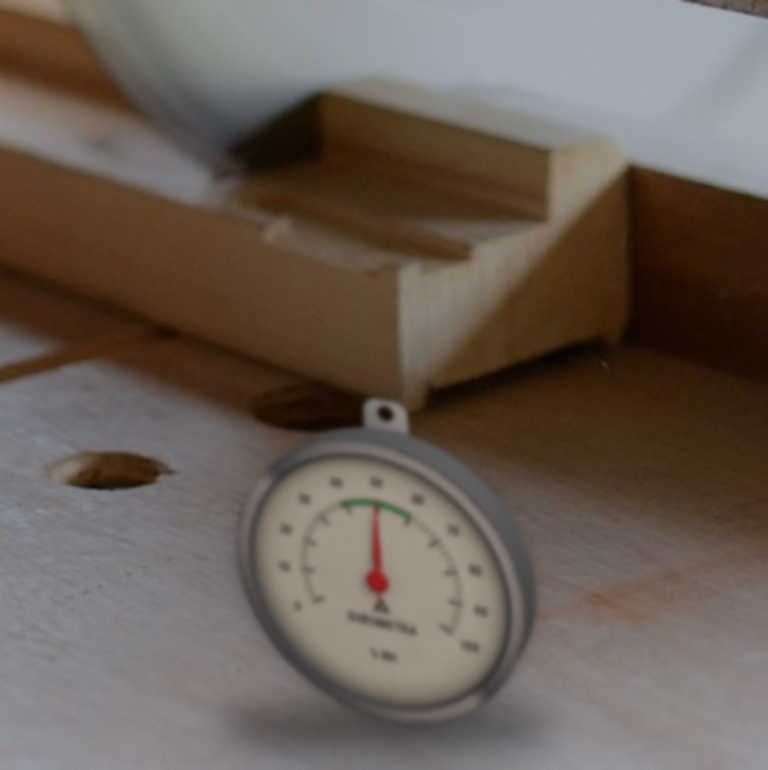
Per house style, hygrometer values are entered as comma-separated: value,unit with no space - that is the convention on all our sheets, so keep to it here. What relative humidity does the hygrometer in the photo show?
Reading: 50,%
